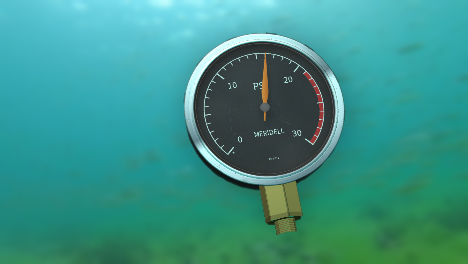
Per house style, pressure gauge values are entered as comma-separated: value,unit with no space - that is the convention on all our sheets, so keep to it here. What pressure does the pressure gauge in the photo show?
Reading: 16,psi
